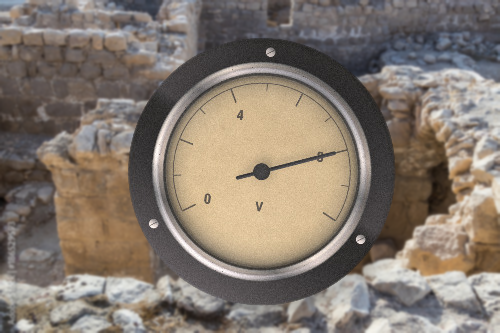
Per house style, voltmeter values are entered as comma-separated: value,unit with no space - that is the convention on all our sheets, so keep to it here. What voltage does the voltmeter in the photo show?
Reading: 8,V
